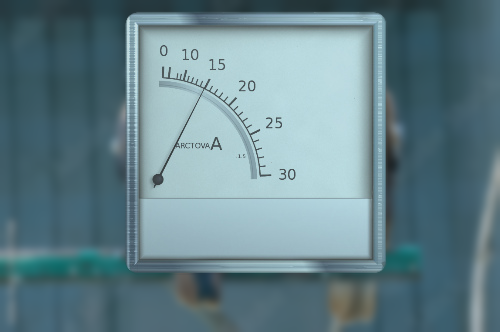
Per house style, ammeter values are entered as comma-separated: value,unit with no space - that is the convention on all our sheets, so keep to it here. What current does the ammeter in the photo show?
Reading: 15,A
